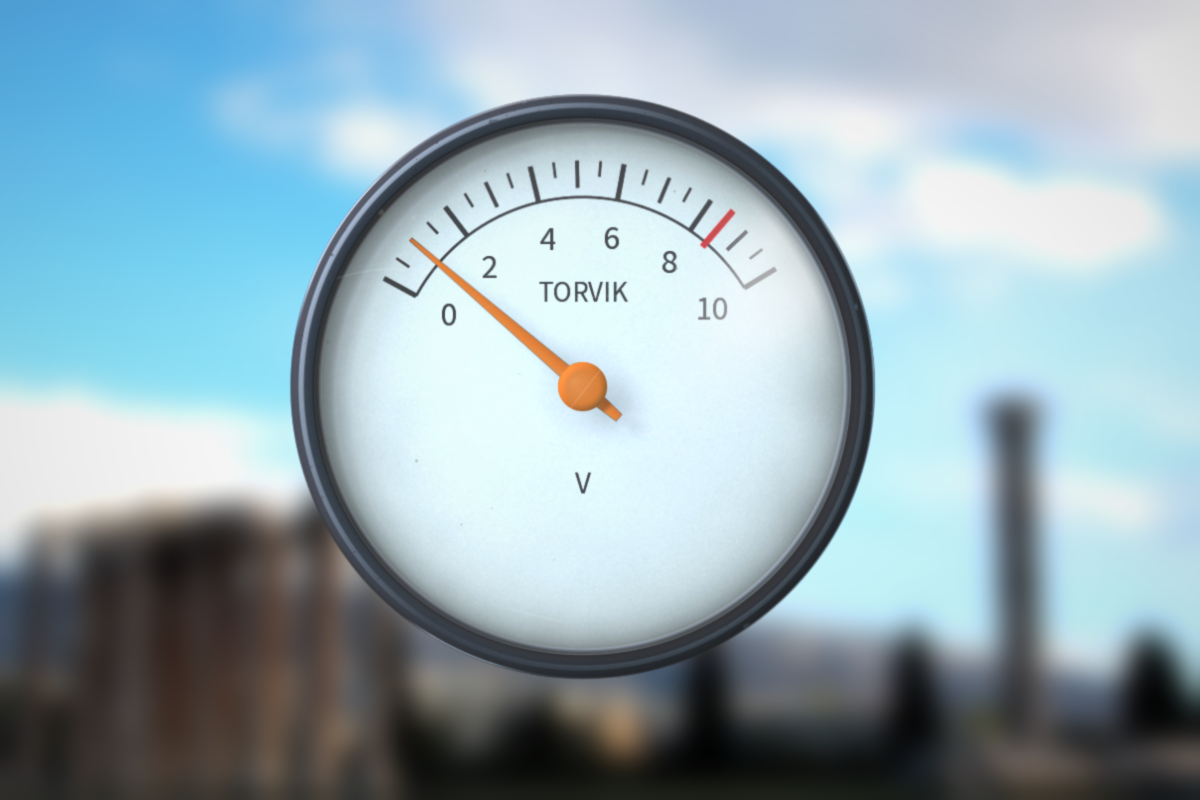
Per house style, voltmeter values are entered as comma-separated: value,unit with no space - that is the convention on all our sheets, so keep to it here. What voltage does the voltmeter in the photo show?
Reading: 1,V
